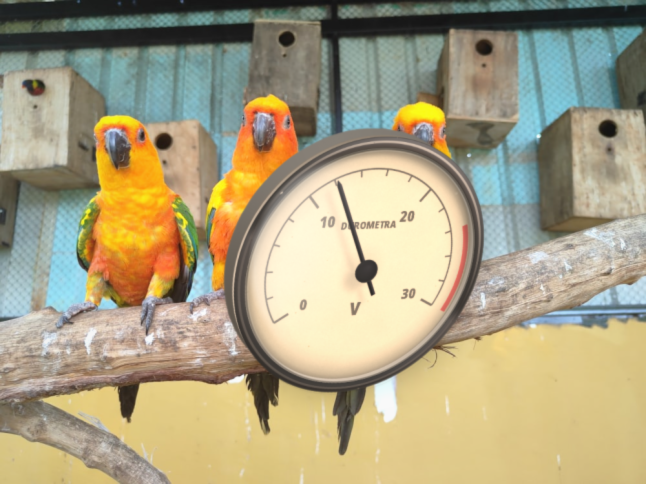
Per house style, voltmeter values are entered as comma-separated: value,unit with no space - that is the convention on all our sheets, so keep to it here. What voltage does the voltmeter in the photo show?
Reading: 12,V
